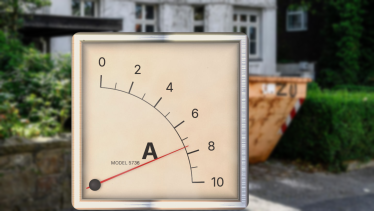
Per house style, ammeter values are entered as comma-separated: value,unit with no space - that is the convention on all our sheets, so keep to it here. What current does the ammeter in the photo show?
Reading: 7.5,A
